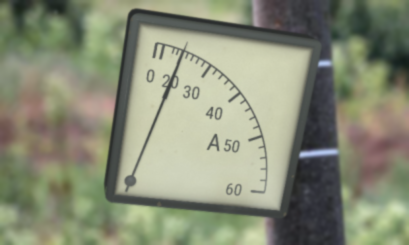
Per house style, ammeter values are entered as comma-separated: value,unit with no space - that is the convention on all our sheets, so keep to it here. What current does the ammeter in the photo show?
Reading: 20,A
